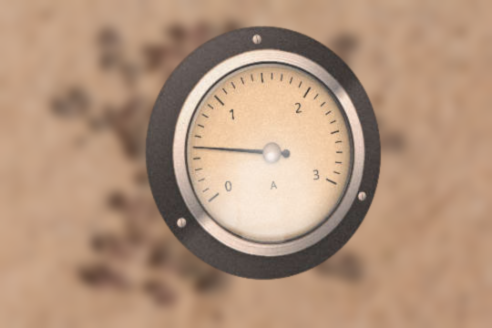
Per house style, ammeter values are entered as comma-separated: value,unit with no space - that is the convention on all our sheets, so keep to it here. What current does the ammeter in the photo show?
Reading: 0.5,A
